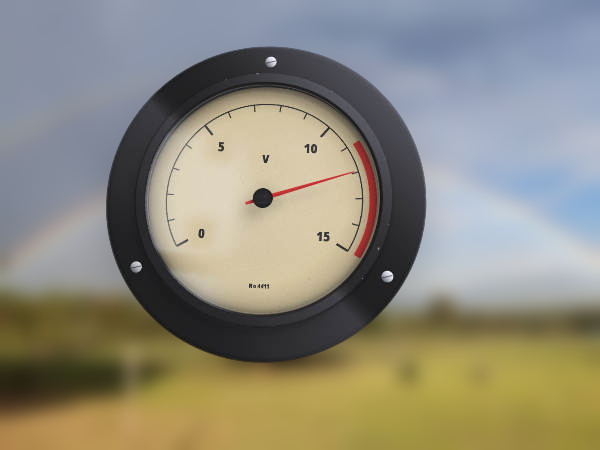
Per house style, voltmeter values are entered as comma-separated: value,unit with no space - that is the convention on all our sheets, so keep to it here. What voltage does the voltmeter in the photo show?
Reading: 12,V
